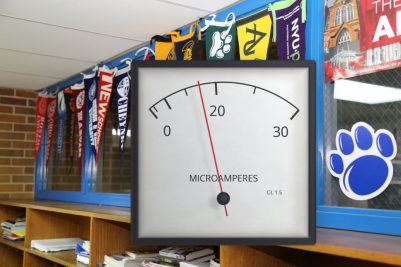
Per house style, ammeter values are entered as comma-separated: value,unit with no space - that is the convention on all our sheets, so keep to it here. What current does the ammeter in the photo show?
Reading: 17.5,µA
